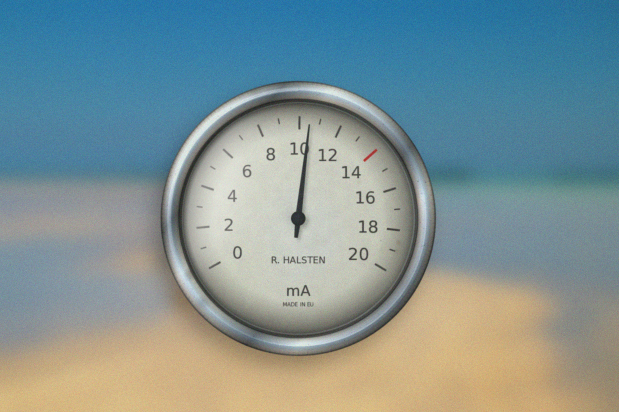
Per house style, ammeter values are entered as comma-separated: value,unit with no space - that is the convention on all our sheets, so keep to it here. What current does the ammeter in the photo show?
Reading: 10.5,mA
